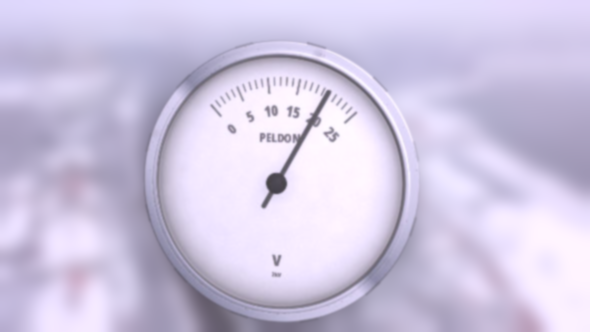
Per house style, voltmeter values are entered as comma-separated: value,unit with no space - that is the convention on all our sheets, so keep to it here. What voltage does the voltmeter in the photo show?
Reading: 20,V
